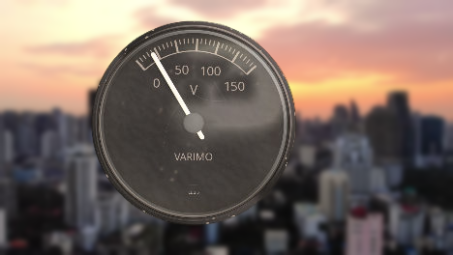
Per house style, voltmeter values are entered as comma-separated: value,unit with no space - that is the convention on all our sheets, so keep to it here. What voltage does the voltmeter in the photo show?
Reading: 20,V
